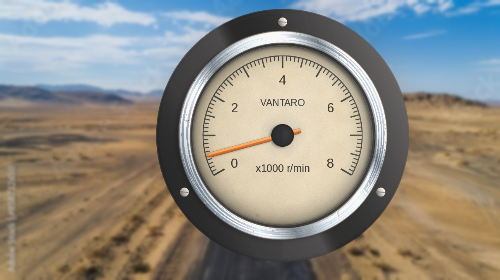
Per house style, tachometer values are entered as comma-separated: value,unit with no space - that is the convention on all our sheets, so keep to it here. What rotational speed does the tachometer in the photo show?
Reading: 500,rpm
